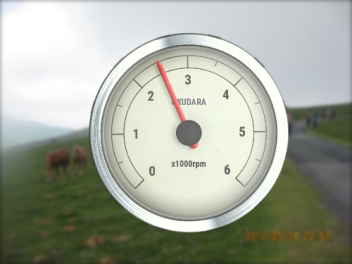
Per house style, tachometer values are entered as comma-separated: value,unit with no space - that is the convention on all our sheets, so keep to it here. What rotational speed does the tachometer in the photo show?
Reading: 2500,rpm
